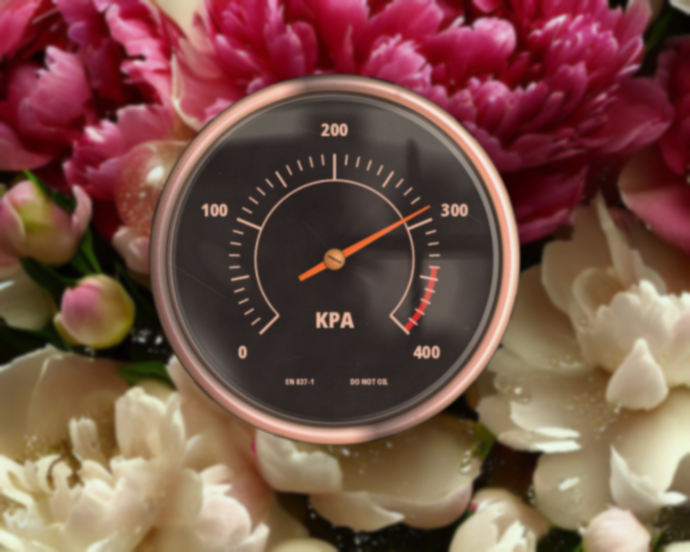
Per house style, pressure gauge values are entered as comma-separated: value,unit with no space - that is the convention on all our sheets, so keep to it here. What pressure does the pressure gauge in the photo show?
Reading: 290,kPa
